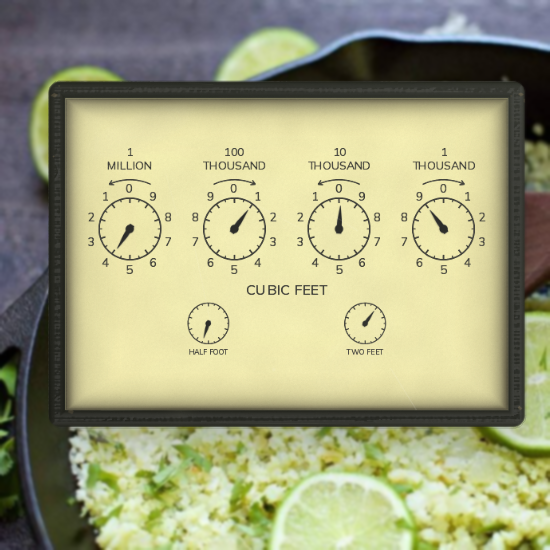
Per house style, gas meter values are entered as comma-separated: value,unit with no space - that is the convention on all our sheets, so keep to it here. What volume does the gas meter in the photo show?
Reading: 409900,ft³
